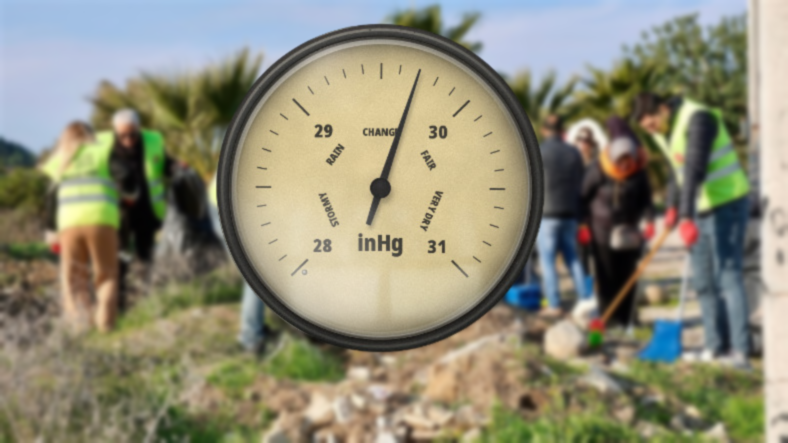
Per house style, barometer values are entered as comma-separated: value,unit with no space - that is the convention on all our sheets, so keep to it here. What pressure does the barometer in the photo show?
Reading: 29.7,inHg
